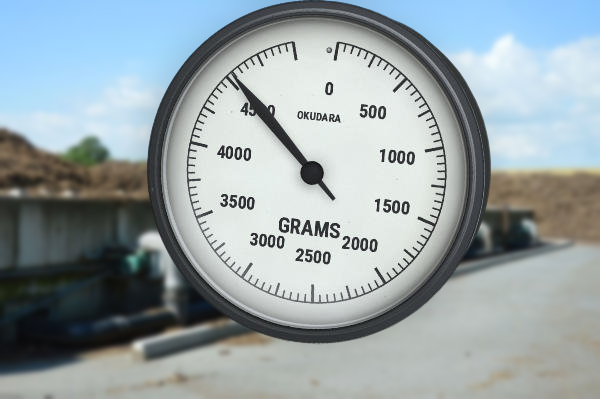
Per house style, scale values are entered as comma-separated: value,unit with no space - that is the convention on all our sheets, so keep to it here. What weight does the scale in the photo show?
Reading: 4550,g
